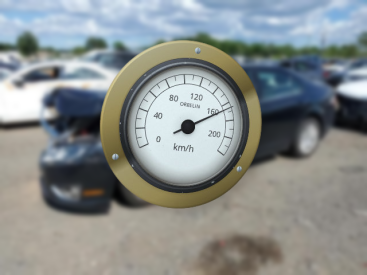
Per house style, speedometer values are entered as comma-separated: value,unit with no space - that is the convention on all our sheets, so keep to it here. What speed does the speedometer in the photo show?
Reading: 165,km/h
